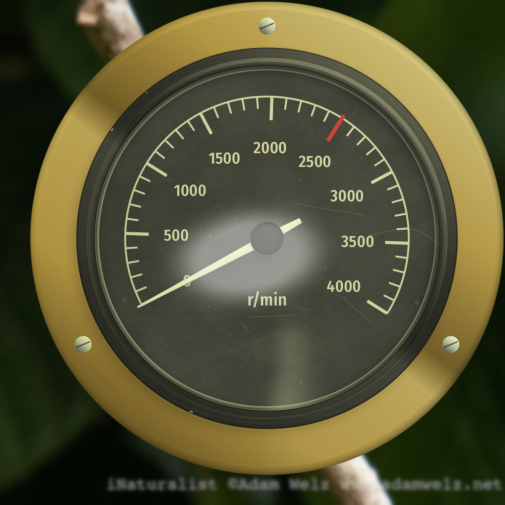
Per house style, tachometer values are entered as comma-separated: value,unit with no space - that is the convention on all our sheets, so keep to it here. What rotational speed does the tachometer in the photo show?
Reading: 0,rpm
